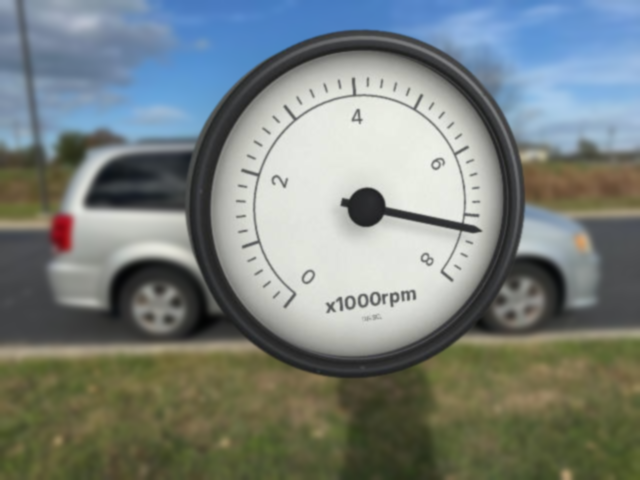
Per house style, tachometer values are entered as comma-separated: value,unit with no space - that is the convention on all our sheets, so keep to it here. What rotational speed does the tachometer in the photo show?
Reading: 7200,rpm
